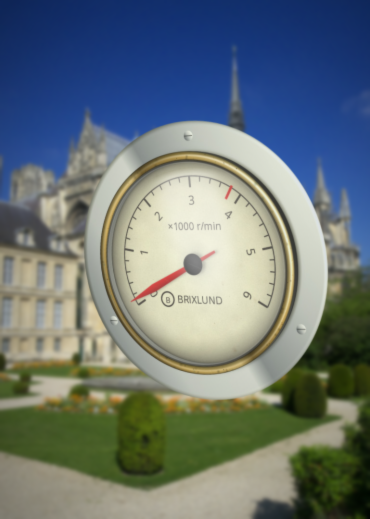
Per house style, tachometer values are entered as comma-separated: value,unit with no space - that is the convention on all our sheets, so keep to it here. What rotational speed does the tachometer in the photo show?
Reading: 100,rpm
